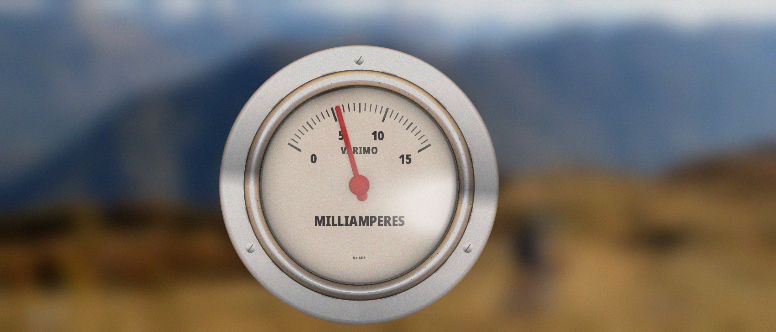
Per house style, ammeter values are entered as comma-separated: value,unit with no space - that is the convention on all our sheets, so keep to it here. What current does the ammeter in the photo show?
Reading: 5.5,mA
